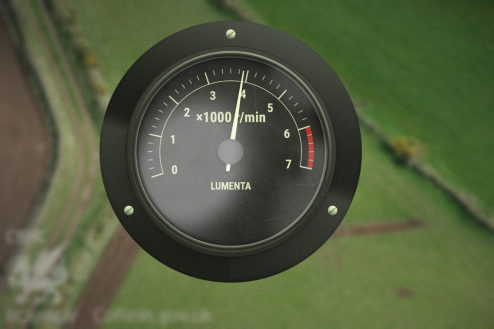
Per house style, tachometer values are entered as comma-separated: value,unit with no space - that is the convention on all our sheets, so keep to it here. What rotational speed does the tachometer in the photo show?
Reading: 3900,rpm
